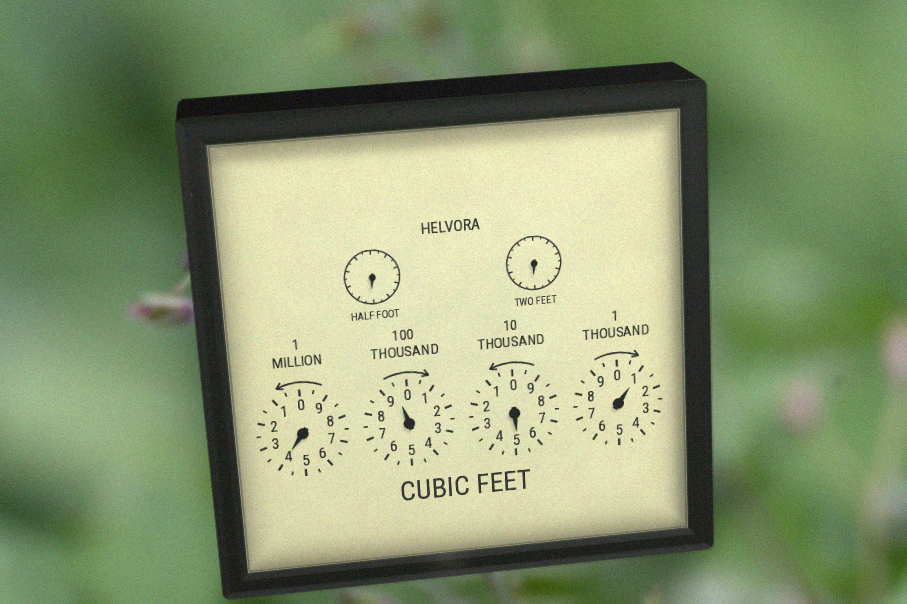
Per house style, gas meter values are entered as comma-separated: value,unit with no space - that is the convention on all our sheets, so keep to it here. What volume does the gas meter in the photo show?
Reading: 395100,ft³
